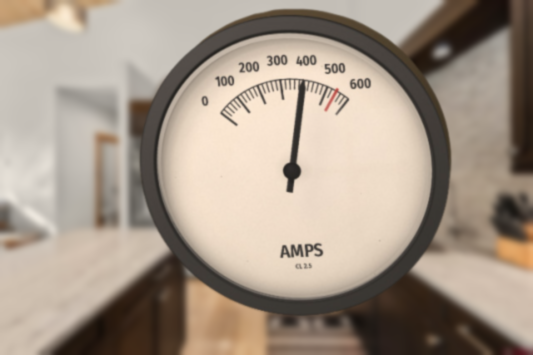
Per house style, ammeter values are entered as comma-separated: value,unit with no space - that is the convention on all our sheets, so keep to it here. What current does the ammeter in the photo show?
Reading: 400,A
